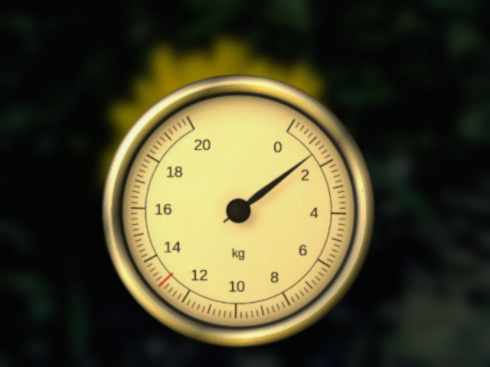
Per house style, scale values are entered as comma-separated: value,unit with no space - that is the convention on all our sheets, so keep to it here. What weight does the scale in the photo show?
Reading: 1.4,kg
